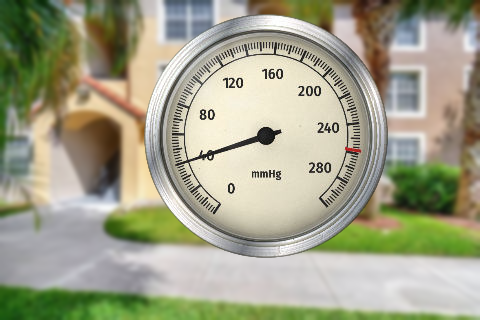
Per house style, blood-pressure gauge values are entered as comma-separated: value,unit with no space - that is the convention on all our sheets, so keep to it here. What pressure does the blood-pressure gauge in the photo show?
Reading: 40,mmHg
